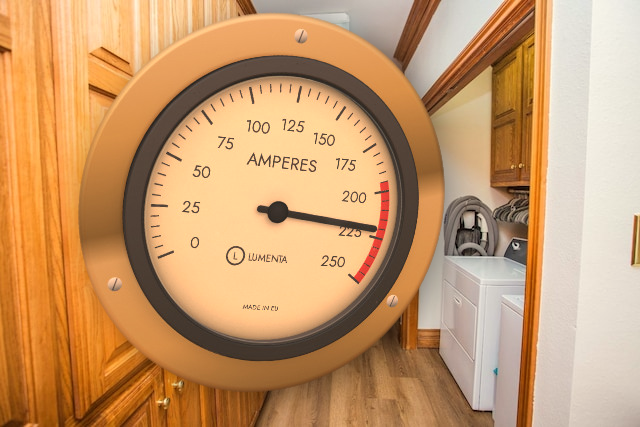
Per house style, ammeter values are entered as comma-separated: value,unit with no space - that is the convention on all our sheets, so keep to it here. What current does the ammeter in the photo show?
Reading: 220,A
